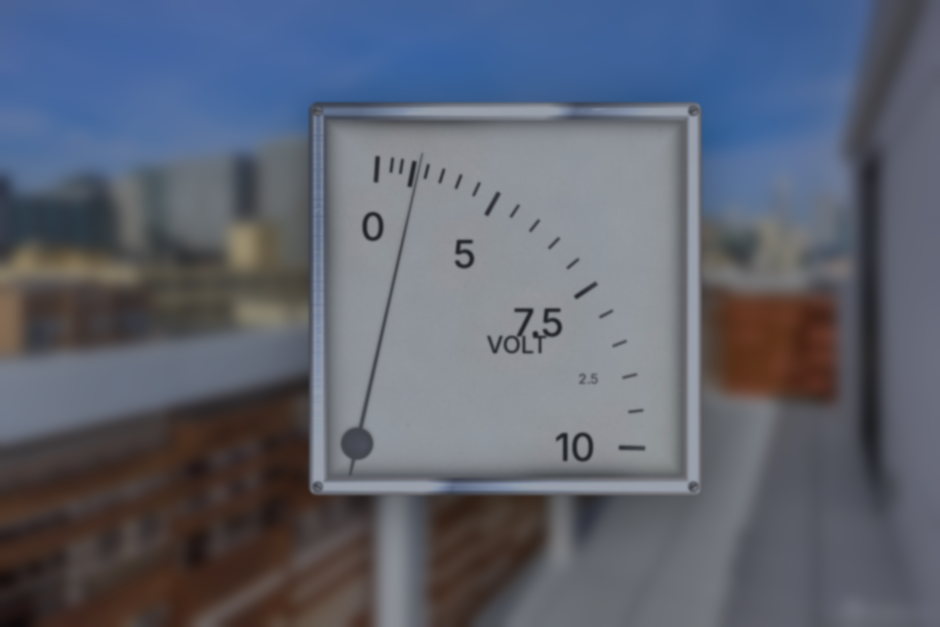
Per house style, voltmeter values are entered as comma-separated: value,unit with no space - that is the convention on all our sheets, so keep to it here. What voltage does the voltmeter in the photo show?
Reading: 2.75,V
